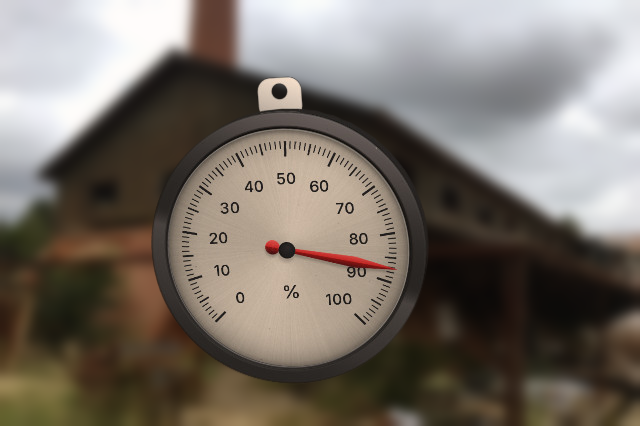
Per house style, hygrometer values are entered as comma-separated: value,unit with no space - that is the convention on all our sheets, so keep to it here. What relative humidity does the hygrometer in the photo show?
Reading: 87,%
